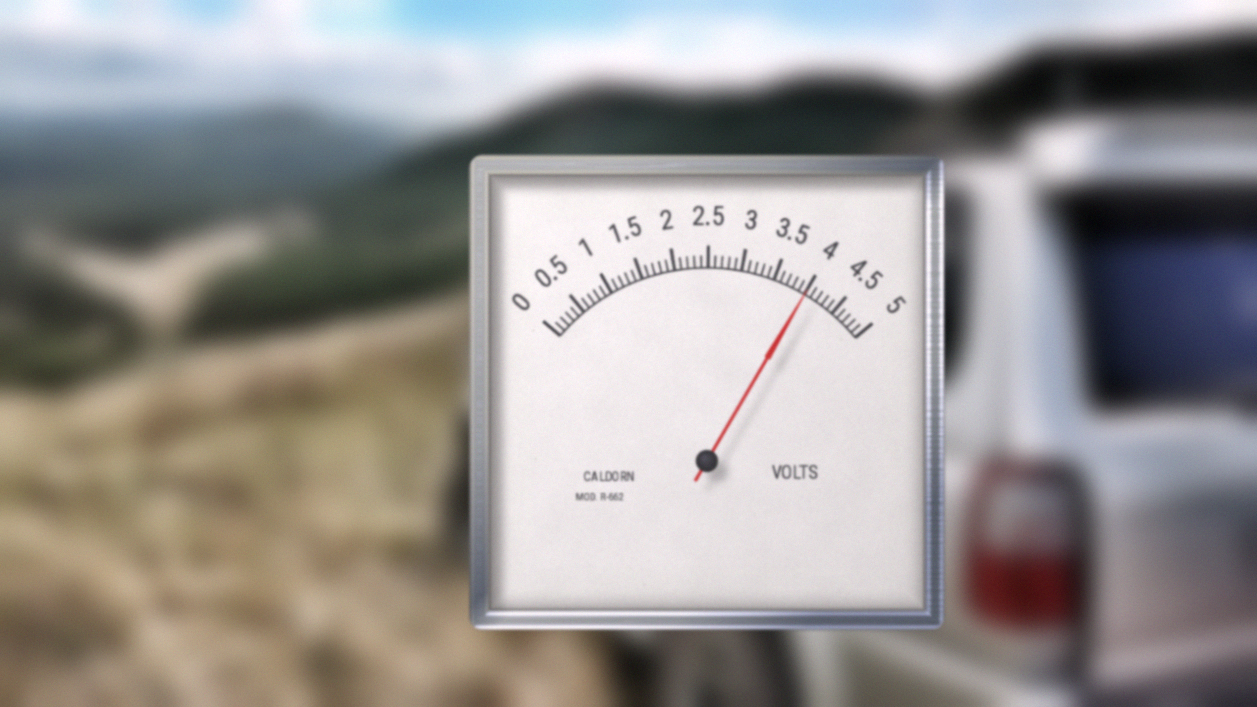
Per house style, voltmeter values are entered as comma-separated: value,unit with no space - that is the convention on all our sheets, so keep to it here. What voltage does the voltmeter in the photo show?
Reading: 4,V
